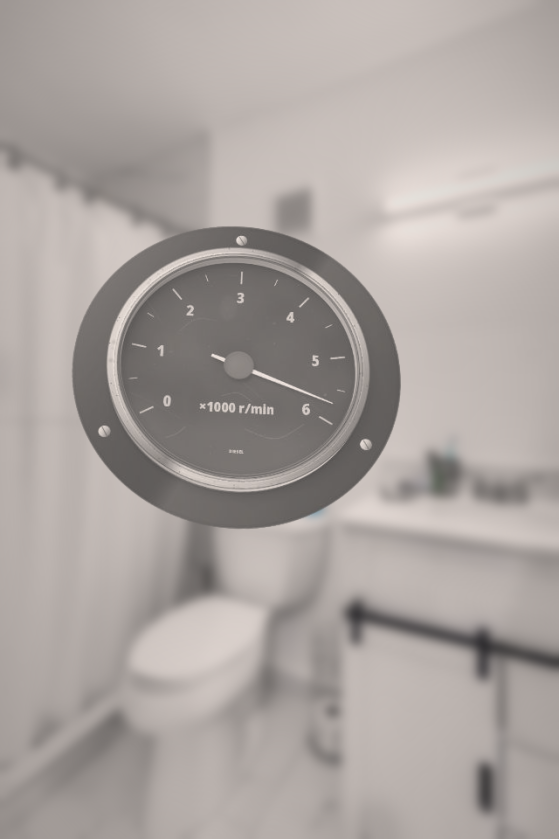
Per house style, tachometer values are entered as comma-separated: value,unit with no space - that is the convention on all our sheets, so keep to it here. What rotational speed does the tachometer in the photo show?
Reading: 5750,rpm
